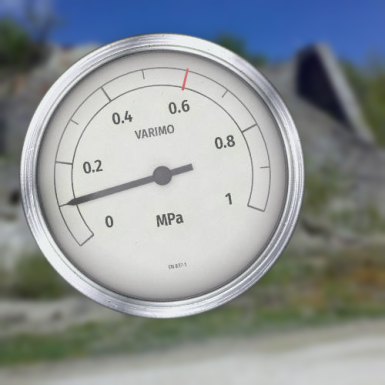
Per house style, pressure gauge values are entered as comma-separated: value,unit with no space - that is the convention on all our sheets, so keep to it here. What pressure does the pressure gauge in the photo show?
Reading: 0.1,MPa
